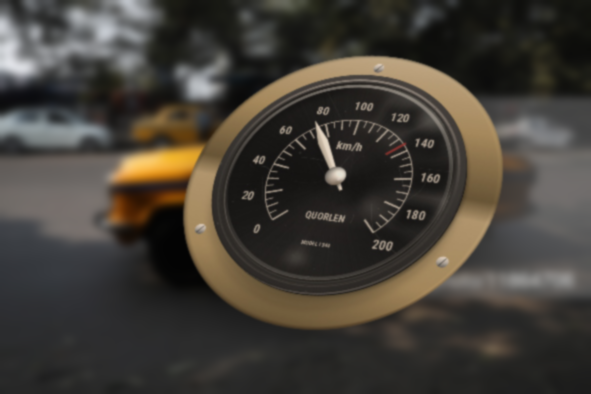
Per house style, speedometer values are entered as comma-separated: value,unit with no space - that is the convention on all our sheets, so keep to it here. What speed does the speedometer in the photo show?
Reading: 75,km/h
